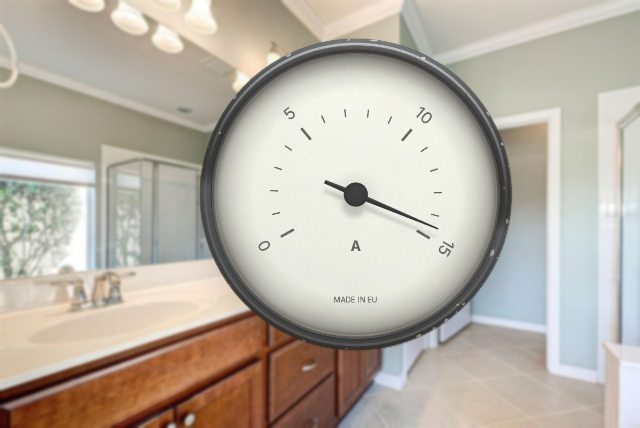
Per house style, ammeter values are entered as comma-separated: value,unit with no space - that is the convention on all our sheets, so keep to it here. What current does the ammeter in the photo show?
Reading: 14.5,A
